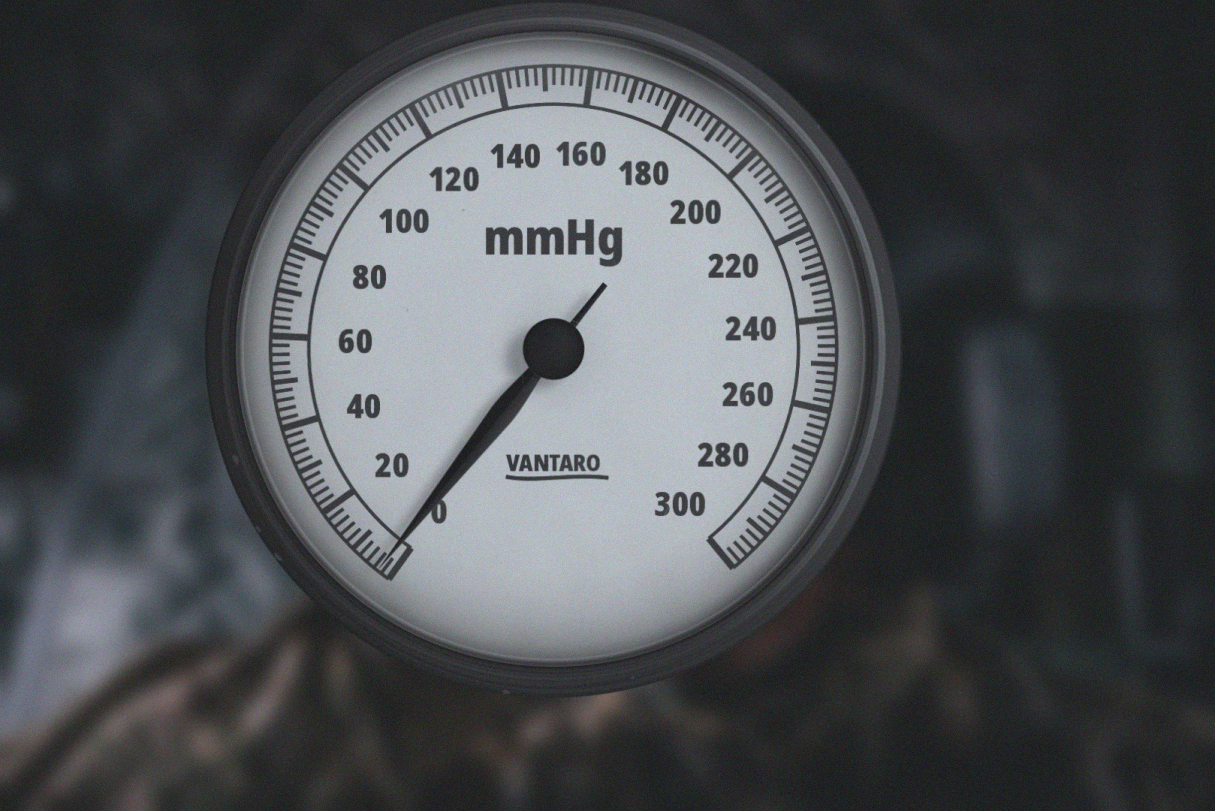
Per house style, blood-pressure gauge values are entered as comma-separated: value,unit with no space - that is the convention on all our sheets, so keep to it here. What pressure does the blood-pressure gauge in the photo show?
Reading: 3,mmHg
